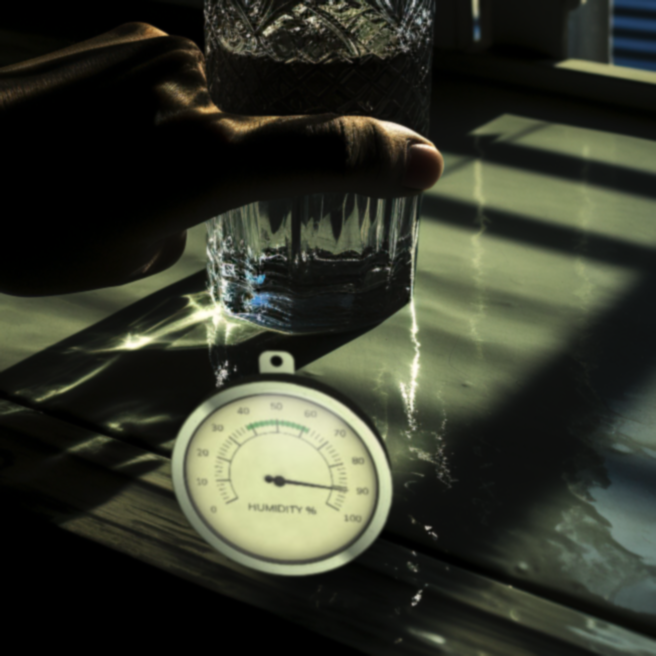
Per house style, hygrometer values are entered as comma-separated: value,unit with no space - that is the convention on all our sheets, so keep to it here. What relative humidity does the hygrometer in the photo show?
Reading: 90,%
